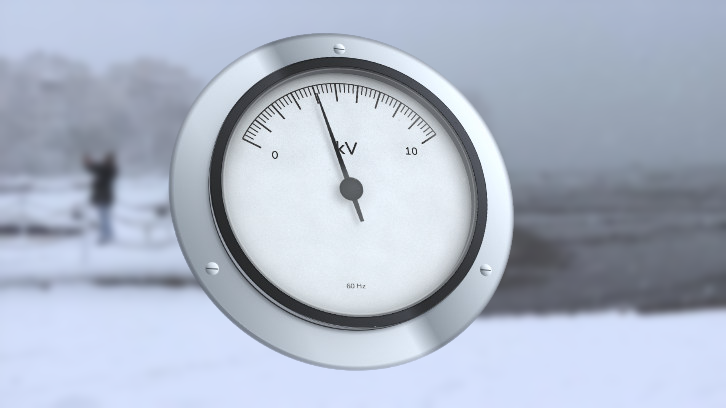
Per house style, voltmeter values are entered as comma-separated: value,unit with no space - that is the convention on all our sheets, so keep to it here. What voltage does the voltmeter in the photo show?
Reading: 4,kV
